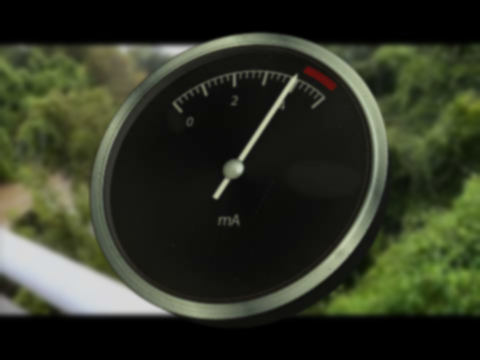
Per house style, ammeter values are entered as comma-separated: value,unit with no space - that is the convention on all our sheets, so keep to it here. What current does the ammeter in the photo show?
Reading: 4,mA
